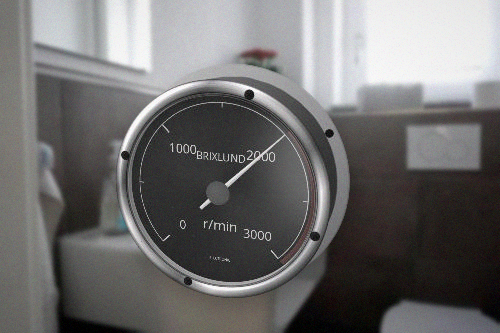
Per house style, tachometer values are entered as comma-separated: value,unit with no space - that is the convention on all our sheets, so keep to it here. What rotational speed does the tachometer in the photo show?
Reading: 2000,rpm
